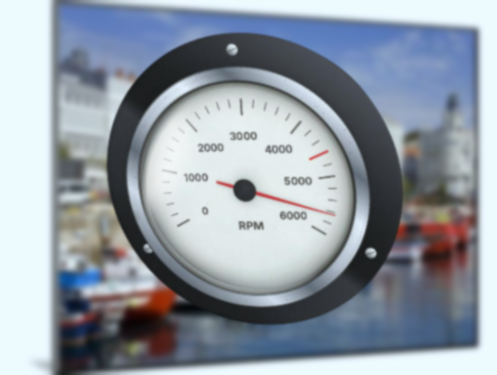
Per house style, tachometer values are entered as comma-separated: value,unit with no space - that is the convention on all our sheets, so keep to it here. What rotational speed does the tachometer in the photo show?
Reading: 5600,rpm
